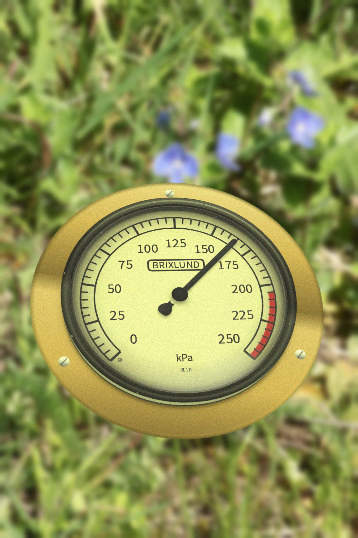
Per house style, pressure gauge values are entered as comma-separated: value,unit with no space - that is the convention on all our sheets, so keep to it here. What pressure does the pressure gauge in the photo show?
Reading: 165,kPa
